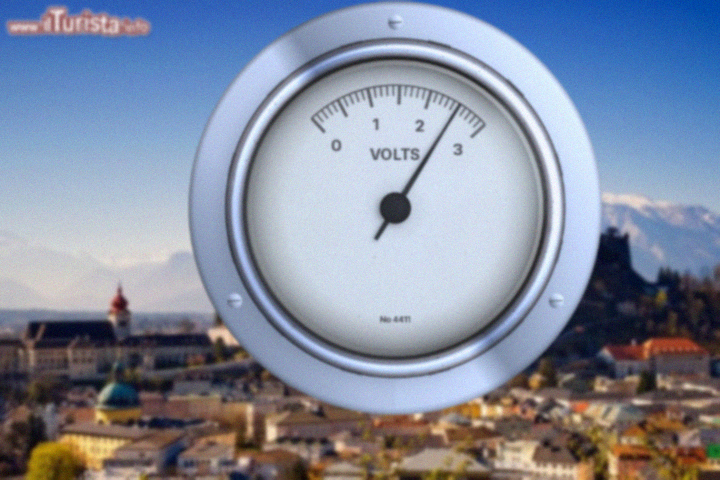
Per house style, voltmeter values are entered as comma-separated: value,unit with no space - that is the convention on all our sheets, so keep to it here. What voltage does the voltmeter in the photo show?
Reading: 2.5,V
